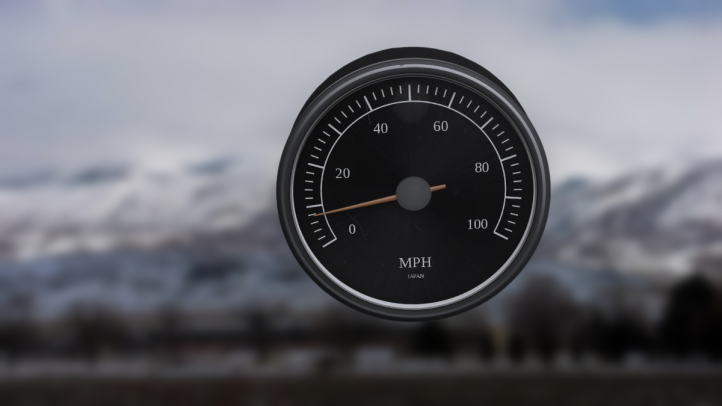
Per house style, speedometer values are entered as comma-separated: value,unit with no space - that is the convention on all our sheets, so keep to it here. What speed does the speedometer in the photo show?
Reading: 8,mph
